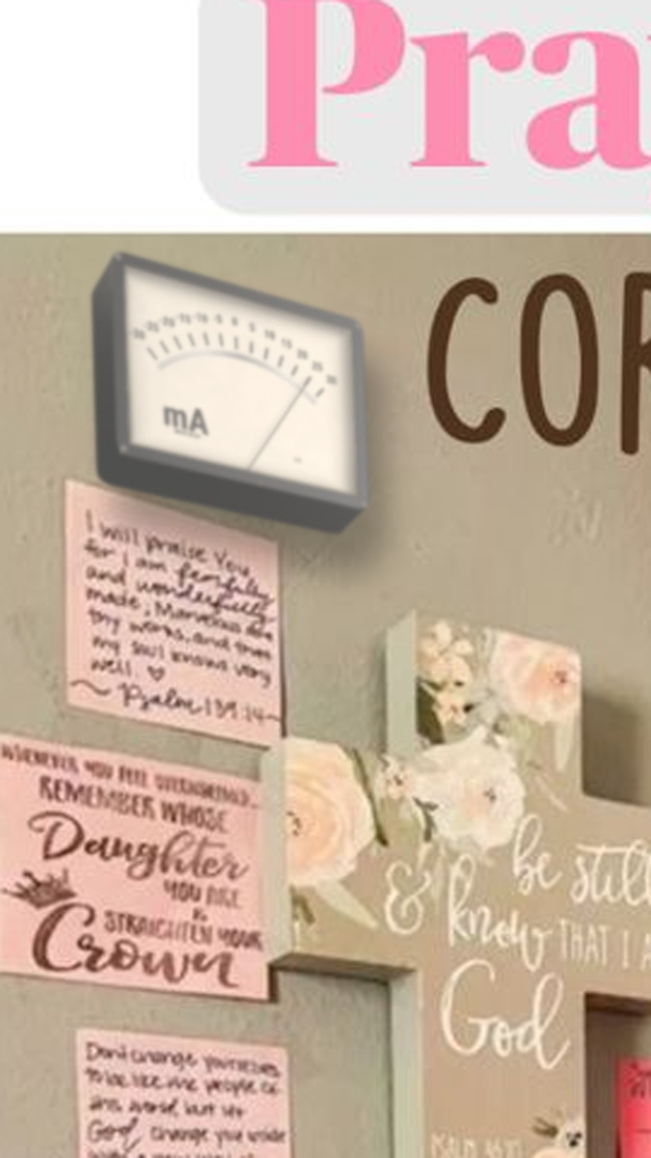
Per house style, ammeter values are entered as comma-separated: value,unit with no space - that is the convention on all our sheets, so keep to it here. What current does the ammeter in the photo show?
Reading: 25,mA
